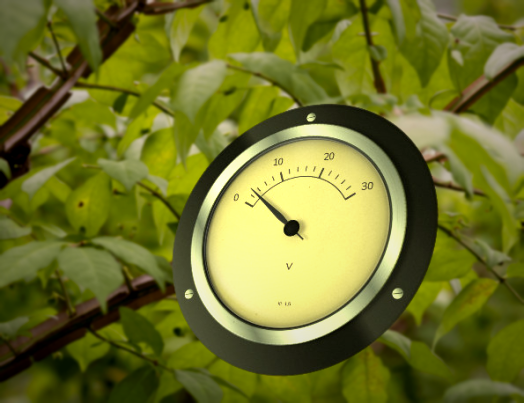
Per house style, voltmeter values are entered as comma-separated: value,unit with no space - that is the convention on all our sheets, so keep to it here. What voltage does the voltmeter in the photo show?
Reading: 3,V
